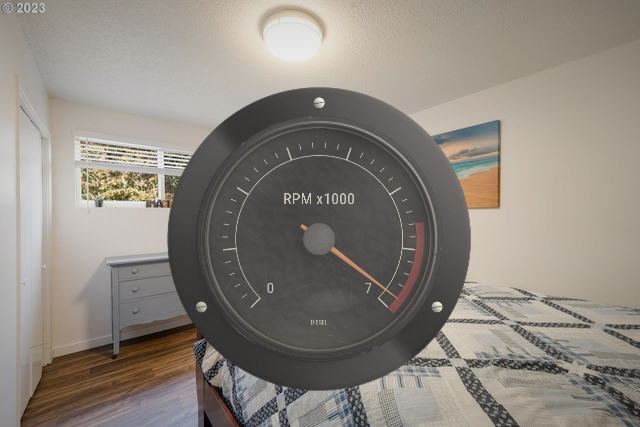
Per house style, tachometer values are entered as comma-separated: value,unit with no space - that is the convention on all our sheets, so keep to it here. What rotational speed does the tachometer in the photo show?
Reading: 6800,rpm
